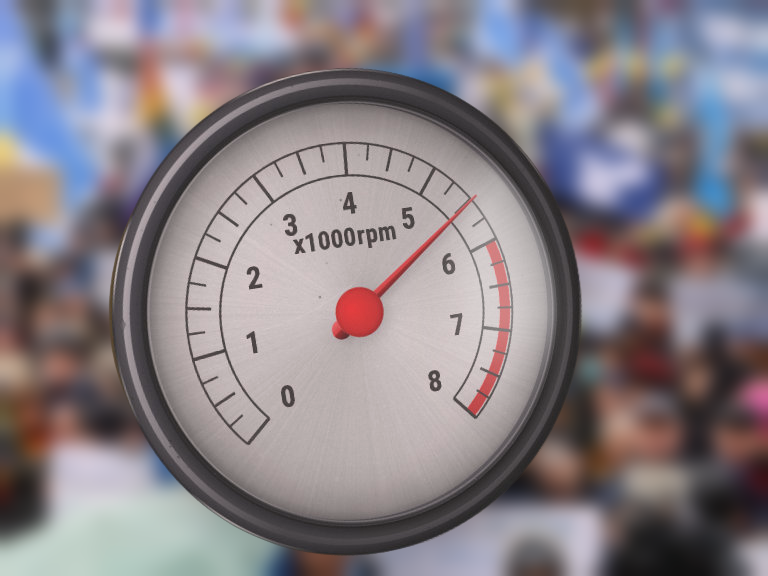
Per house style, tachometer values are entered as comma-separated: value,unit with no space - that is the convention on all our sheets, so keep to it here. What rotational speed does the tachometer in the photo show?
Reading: 5500,rpm
